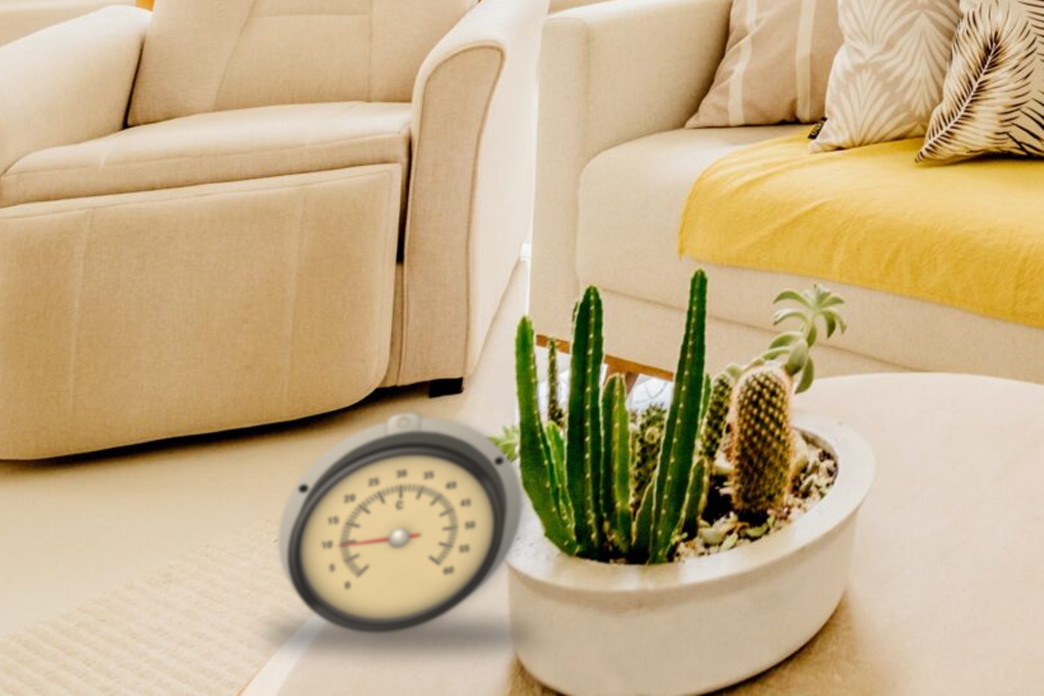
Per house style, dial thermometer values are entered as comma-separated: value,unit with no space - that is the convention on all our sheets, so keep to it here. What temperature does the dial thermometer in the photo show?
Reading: 10,°C
